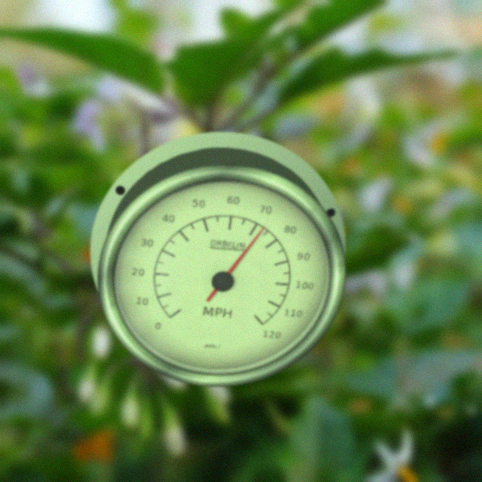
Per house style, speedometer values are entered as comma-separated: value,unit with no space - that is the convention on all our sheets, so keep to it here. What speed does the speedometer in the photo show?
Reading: 72.5,mph
